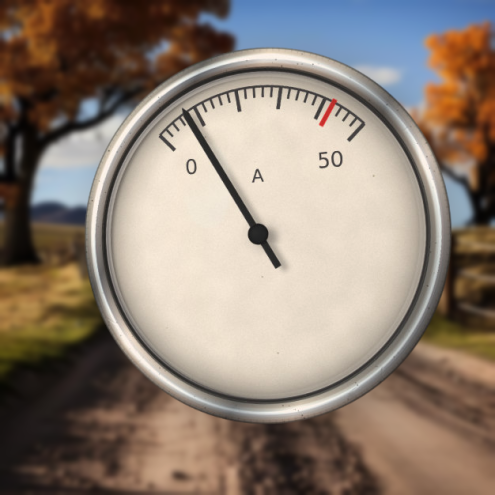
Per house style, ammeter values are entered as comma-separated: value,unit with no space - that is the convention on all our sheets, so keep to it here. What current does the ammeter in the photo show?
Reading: 8,A
